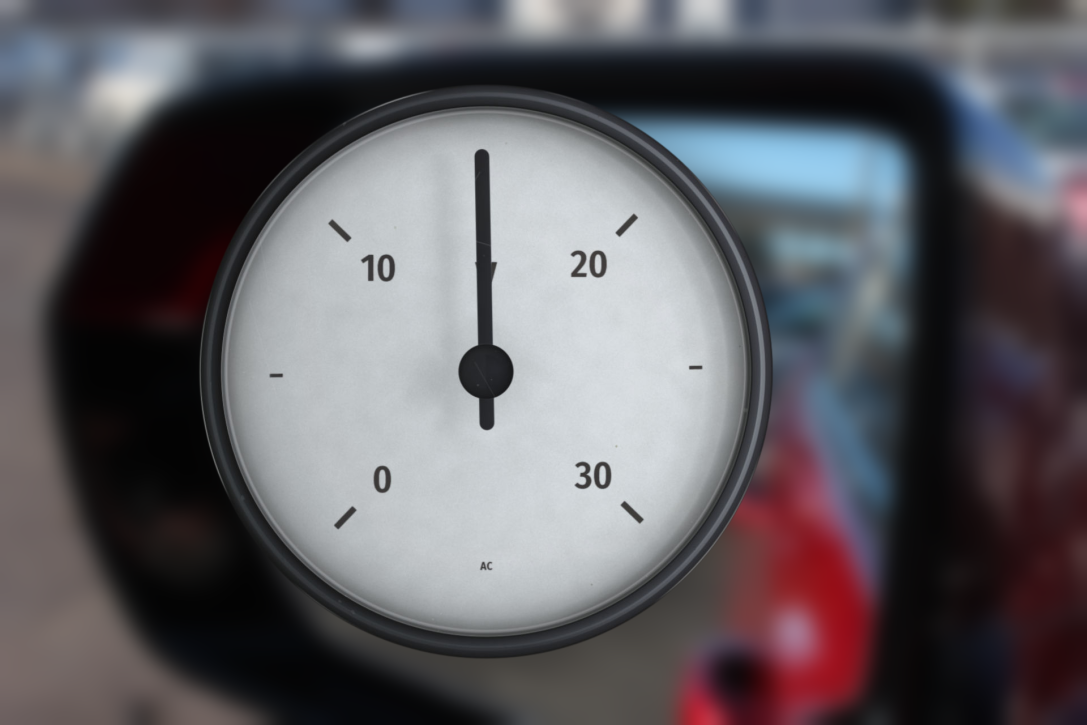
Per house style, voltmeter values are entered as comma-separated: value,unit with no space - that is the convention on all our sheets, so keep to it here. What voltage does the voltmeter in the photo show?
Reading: 15,V
